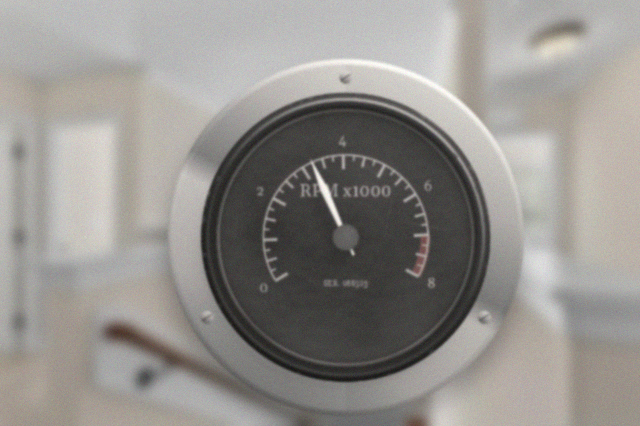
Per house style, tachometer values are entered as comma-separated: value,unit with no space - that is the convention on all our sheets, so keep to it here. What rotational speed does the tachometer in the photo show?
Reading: 3250,rpm
